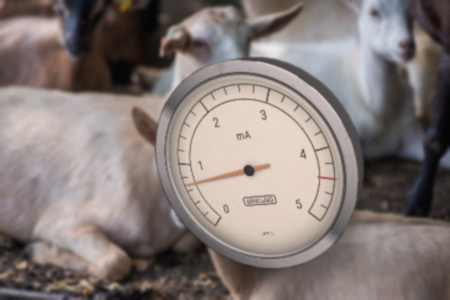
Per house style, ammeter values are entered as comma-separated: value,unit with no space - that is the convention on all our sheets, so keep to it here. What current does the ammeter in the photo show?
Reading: 0.7,mA
